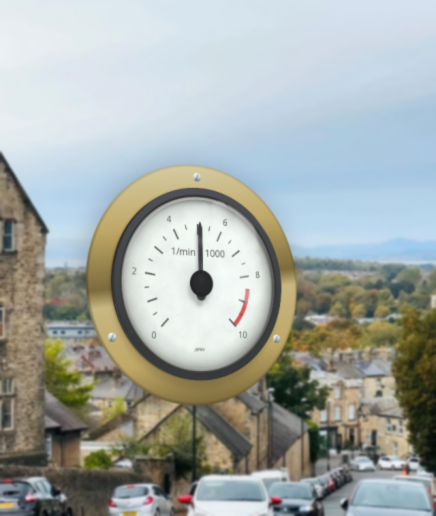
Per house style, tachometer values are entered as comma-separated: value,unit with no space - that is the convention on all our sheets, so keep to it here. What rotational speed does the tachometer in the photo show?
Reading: 5000,rpm
